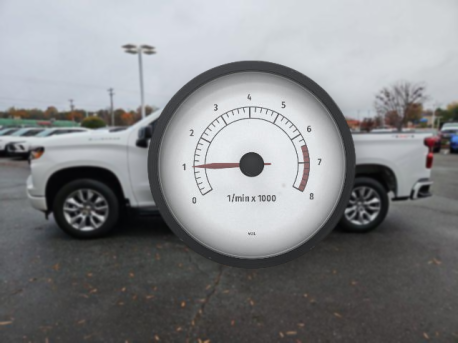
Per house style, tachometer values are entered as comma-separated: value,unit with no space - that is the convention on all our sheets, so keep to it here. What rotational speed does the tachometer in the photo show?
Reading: 1000,rpm
